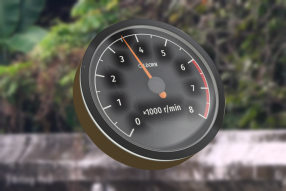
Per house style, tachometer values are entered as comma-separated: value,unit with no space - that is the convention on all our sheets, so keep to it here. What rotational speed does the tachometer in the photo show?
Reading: 3500,rpm
